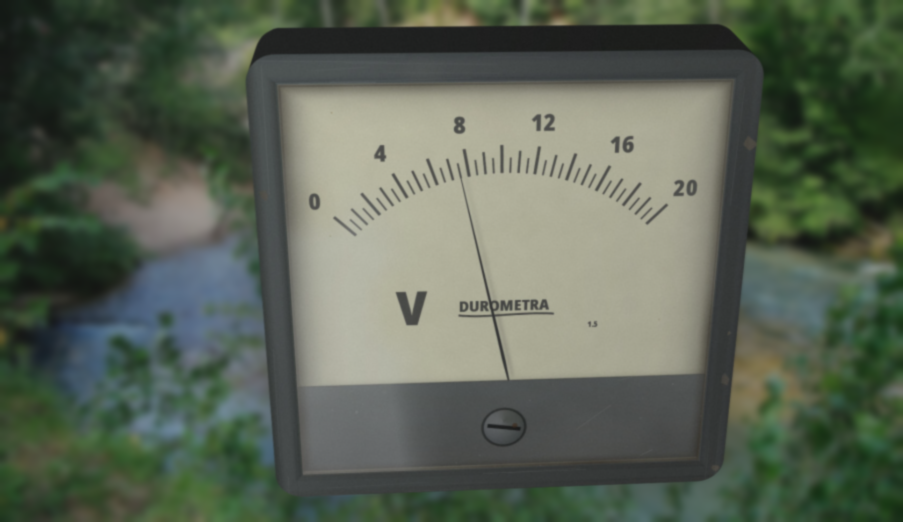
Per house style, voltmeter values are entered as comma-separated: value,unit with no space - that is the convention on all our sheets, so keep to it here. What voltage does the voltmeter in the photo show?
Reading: 7.5,V
